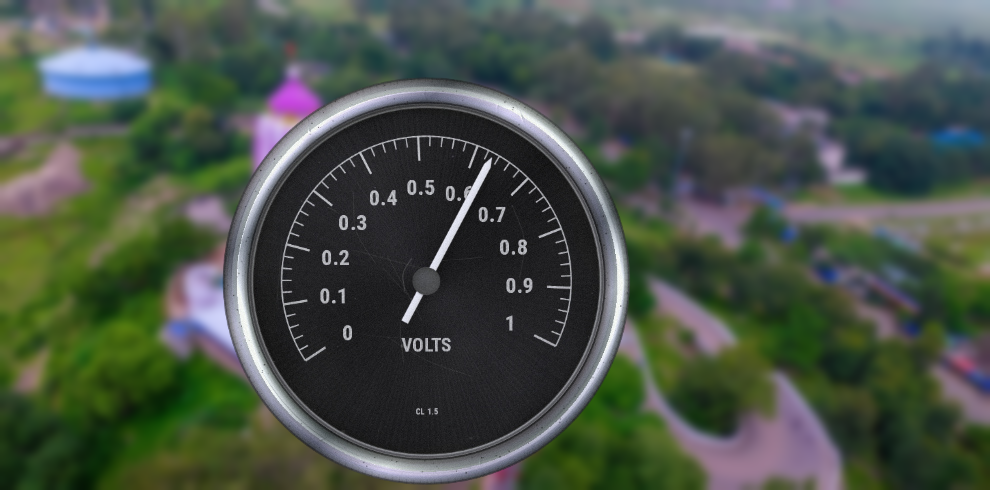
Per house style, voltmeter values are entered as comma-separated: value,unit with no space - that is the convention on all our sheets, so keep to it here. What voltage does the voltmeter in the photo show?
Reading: 0.63,V
